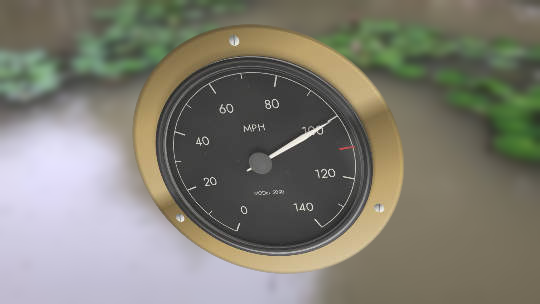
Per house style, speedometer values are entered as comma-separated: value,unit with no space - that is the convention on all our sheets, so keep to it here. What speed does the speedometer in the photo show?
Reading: 100,mph
